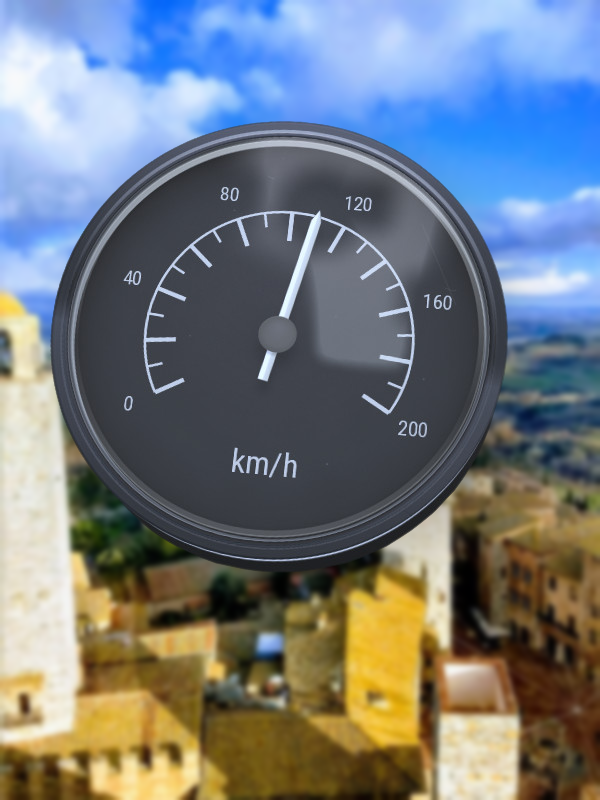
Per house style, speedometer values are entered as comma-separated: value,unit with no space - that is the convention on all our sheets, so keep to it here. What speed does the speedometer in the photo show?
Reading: 110,km/h
